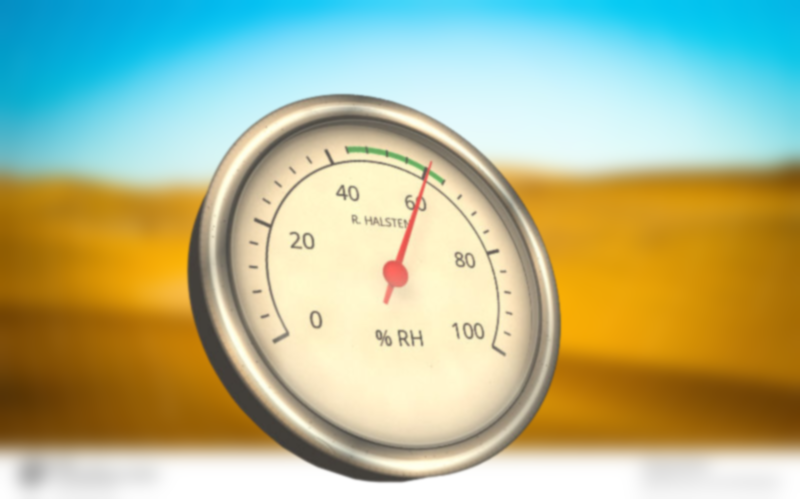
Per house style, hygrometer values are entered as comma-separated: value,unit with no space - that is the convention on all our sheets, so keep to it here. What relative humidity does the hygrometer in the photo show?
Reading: 60,%
